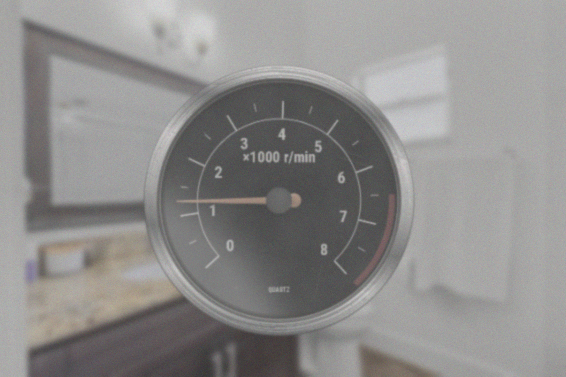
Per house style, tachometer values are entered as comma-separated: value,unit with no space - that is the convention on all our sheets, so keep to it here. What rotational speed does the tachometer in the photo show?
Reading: 1250,rpm
